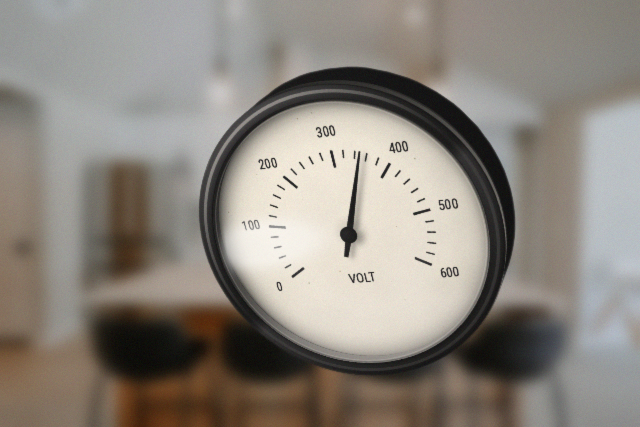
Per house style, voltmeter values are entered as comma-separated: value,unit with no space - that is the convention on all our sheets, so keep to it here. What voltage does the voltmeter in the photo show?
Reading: 350,V
